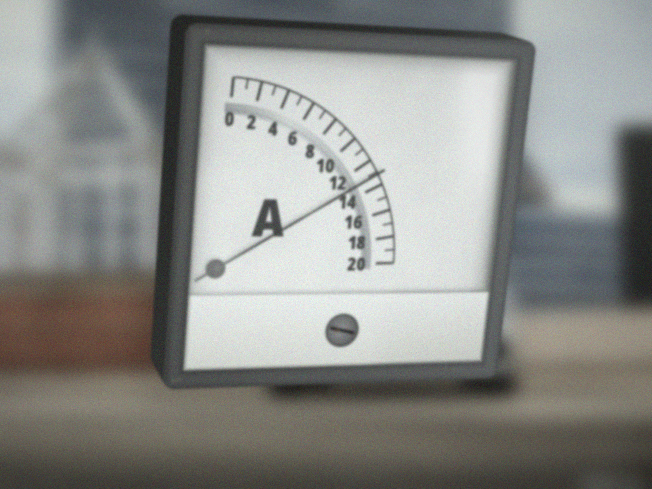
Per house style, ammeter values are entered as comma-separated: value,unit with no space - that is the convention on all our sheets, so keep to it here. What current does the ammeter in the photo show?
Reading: 13,A
